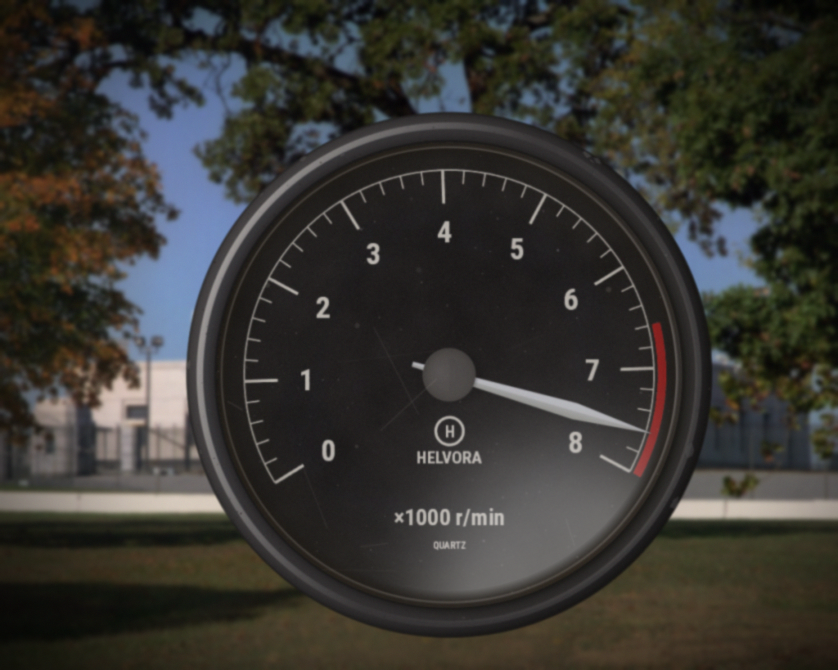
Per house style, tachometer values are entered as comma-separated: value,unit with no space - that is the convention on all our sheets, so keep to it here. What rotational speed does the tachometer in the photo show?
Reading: 7600,rpm
